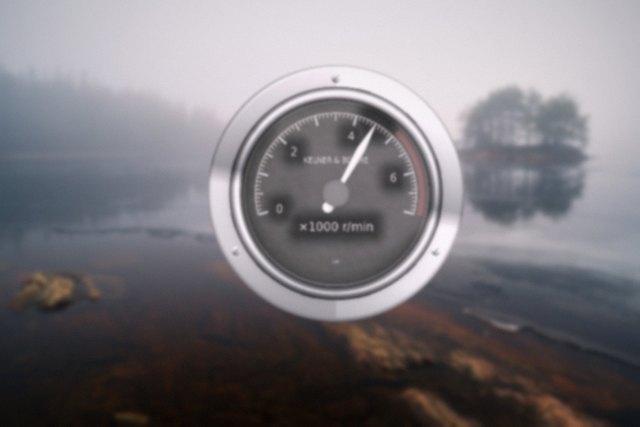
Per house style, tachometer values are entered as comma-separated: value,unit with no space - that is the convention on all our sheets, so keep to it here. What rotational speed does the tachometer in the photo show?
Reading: 4500,rpm
